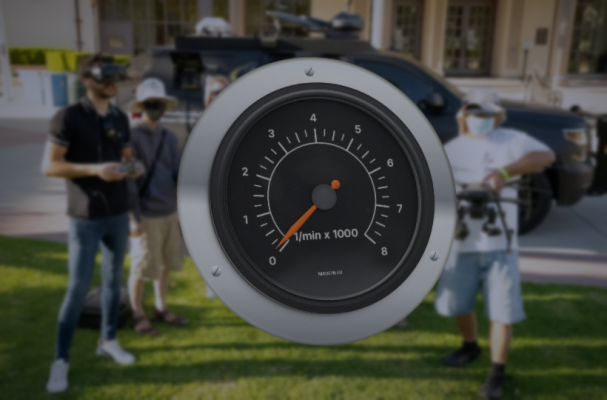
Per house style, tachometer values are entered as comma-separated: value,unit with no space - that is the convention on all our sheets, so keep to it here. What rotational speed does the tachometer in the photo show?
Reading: 125,rpm
